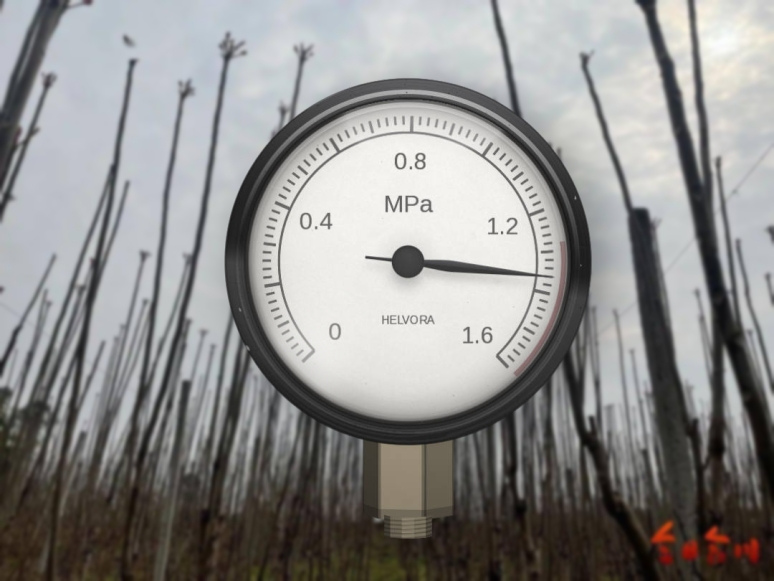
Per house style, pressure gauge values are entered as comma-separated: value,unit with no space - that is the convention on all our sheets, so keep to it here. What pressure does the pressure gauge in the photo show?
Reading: 1.36,MPa
